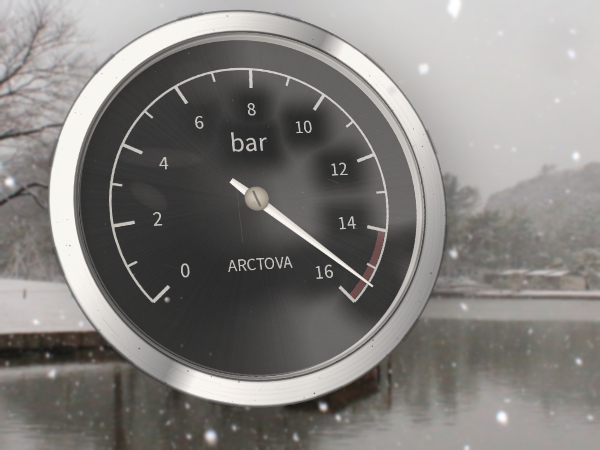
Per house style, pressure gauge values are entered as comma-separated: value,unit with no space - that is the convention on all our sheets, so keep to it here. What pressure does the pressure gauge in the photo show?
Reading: 15.5,bar
